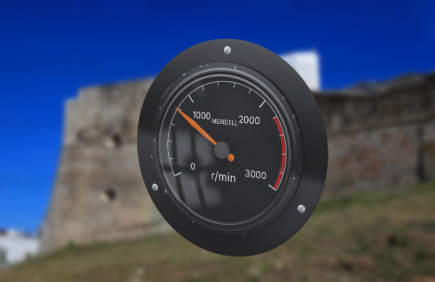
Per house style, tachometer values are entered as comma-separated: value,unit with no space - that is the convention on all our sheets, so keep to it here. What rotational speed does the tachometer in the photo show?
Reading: 800,rpm
